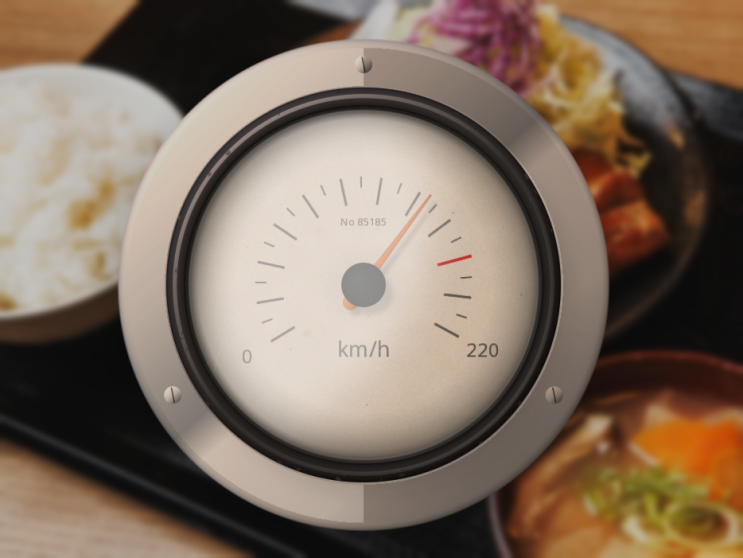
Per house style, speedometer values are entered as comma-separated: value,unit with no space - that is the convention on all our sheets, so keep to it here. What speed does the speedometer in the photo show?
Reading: 145,km/h
